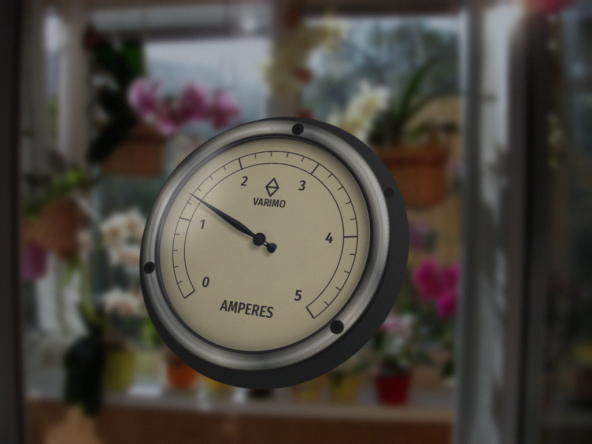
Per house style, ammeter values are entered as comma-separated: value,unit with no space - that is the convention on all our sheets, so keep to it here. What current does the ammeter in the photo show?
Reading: 1.3,A
